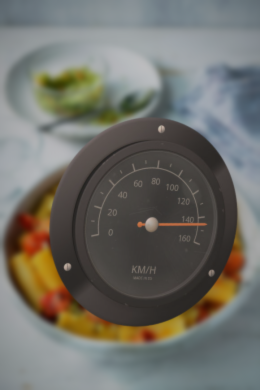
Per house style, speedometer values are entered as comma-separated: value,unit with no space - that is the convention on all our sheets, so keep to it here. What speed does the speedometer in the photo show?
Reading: 145,km/h
